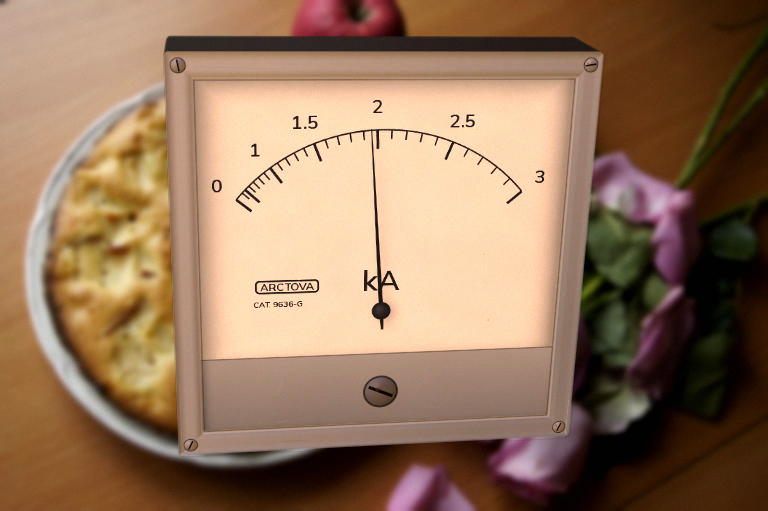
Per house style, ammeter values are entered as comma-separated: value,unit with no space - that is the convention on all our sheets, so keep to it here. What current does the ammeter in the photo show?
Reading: 1.95,kA
